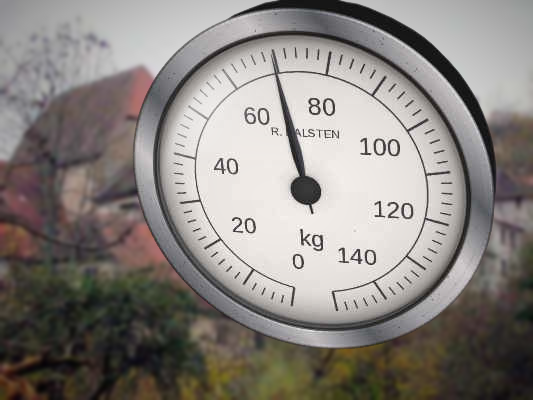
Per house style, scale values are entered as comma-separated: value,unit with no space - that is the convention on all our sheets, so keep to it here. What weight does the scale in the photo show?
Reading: 70,kg
